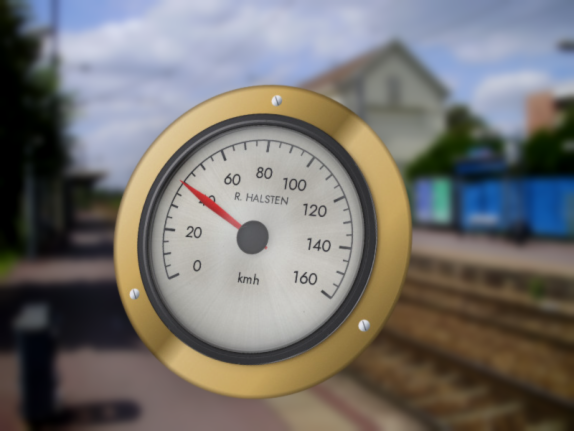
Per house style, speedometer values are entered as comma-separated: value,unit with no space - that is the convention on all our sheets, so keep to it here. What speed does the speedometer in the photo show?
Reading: 40,km/h
